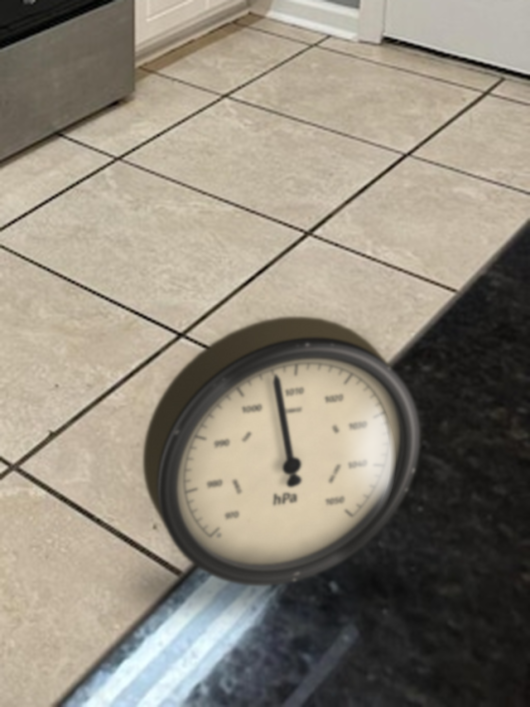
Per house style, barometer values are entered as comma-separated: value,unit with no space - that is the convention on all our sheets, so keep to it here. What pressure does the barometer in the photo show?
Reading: 1006,hPa
